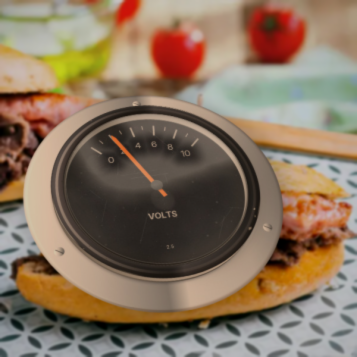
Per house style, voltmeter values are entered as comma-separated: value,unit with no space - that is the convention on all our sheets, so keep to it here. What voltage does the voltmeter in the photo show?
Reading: 2,V
